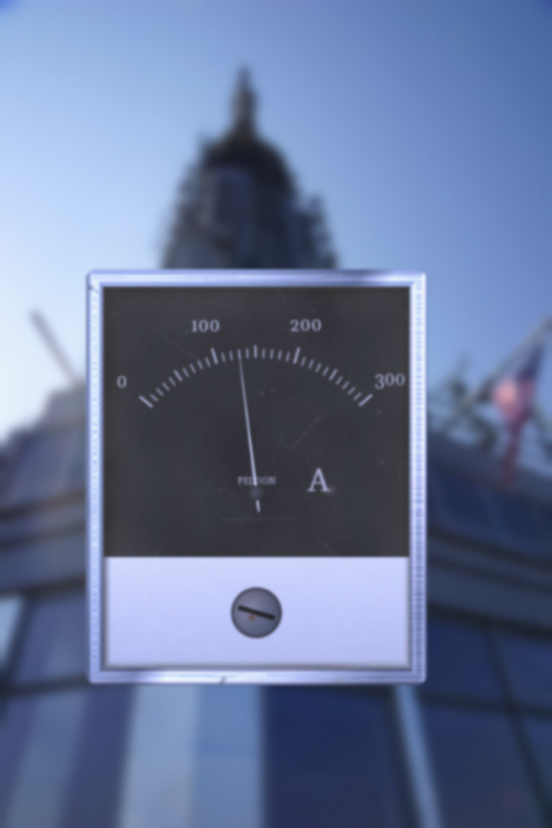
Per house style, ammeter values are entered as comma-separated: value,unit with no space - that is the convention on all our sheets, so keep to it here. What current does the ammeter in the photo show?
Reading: 130,A
